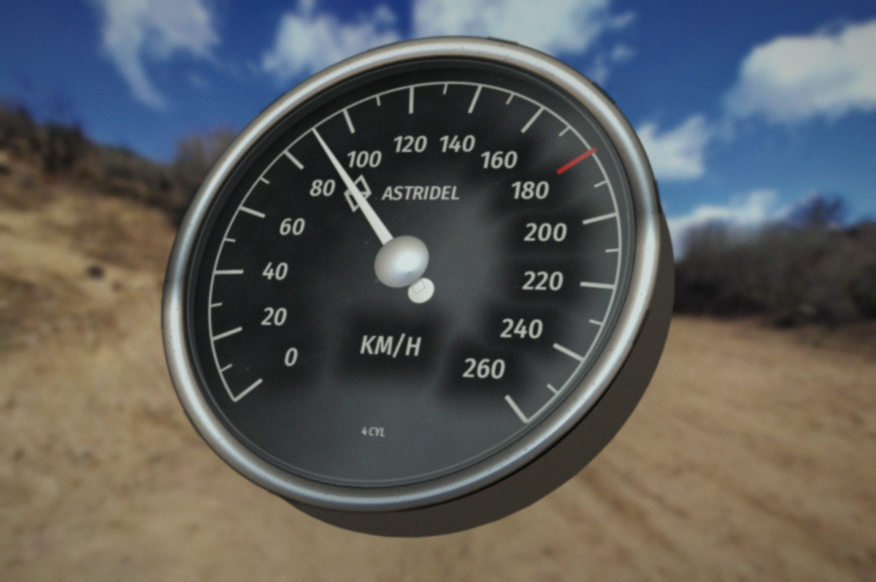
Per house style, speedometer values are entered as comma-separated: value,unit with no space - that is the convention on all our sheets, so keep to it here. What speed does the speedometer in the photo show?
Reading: 90,km/h
